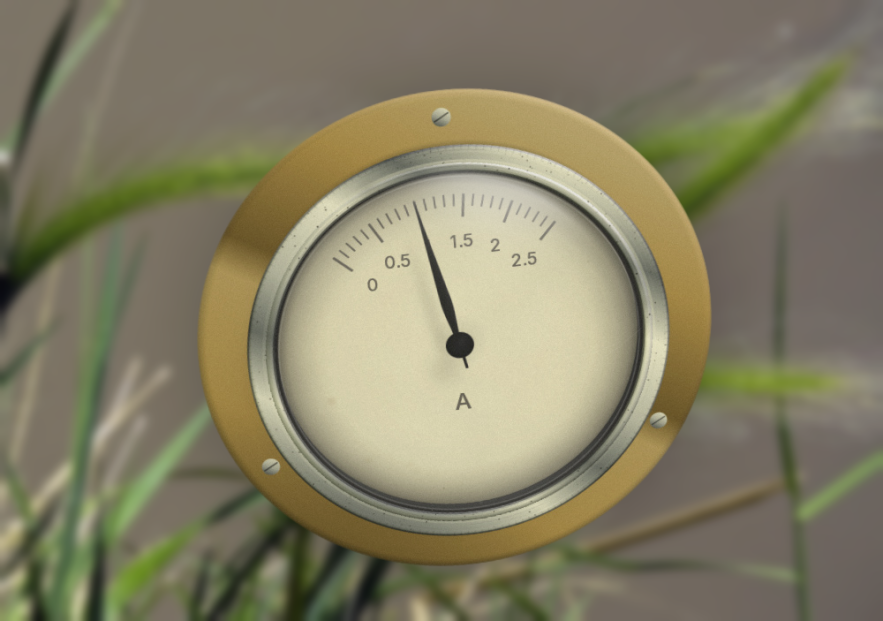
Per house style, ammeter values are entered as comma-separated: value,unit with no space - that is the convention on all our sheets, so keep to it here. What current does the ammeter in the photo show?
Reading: 1,A
